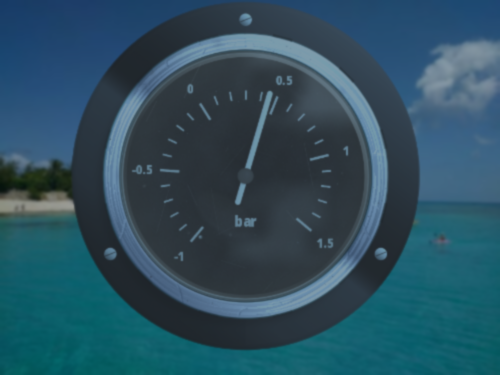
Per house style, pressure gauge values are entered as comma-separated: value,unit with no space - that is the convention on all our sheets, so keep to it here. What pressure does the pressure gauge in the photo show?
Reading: 0.45,bar
